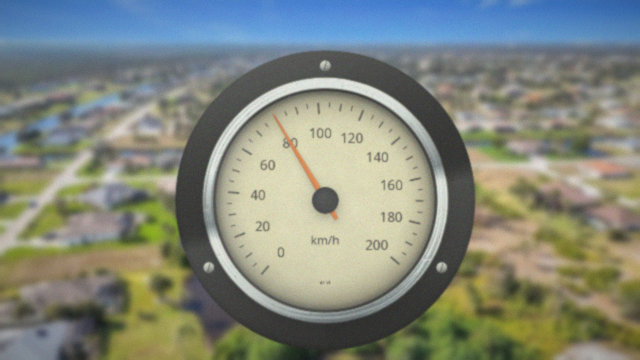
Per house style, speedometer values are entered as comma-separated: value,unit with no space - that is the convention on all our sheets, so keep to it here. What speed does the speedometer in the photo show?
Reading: 80,km/h
